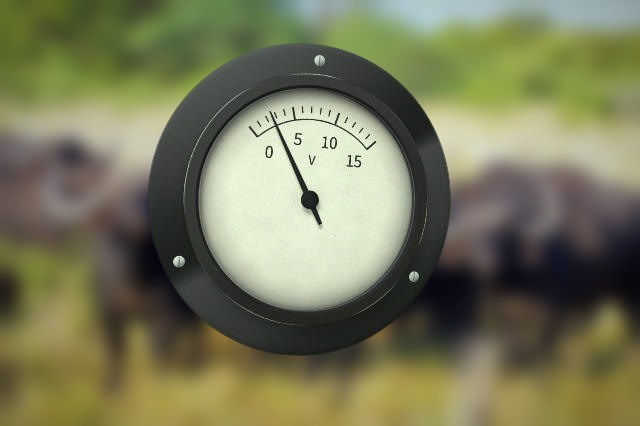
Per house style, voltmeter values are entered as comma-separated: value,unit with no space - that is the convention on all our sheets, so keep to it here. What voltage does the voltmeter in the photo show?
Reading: 2.5,V
